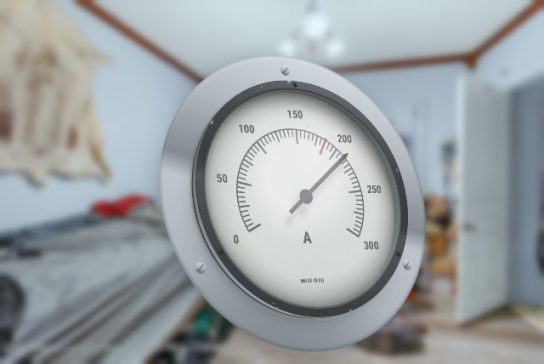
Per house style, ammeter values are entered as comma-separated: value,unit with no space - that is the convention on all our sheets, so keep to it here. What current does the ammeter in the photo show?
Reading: 210,A
